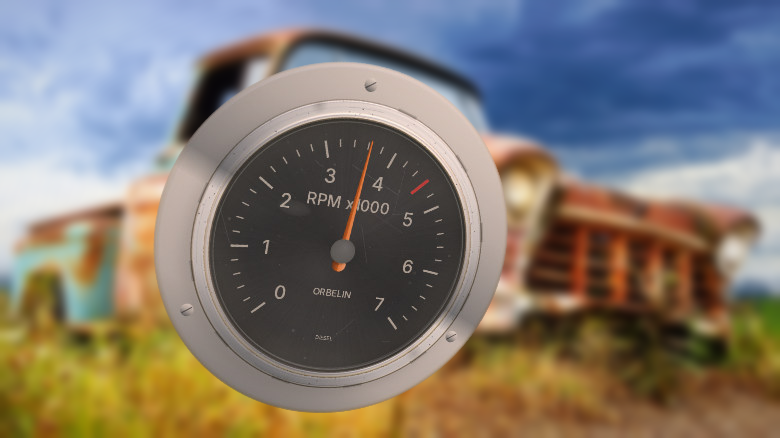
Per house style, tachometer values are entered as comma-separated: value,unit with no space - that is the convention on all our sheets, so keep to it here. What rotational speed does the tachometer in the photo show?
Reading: 3600,rpm
